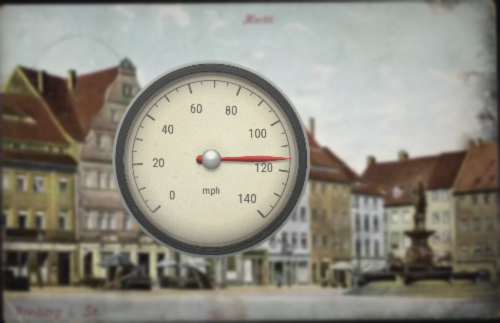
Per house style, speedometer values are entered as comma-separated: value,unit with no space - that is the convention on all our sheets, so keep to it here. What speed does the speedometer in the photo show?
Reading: 115,mph
